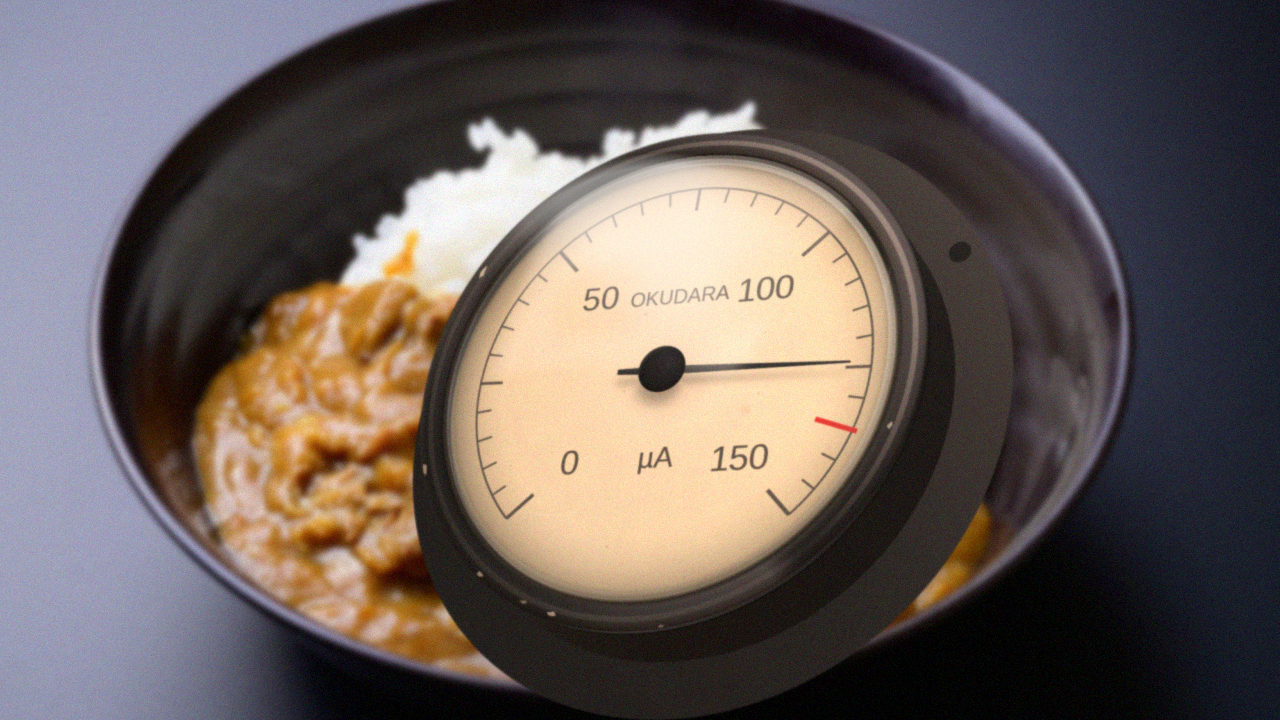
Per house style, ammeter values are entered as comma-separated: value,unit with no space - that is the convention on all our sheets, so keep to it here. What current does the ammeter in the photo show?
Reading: 125,µA
